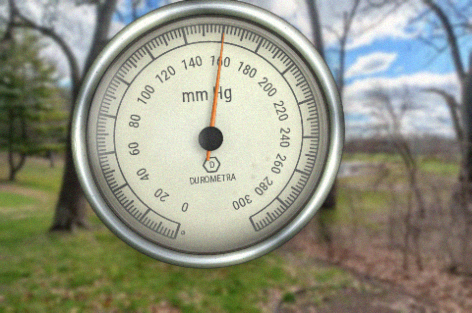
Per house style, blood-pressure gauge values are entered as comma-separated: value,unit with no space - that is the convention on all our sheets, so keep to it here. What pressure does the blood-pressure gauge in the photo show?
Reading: 160,mmHg
